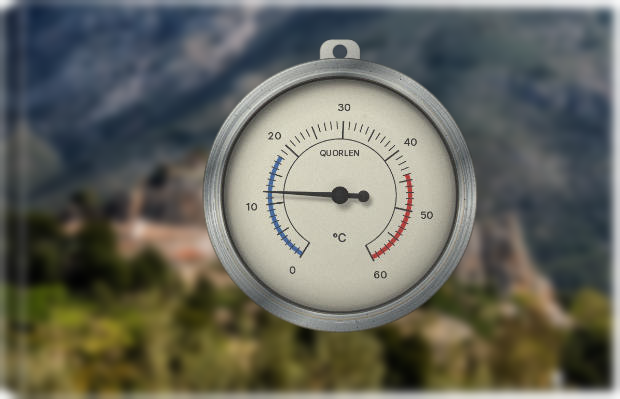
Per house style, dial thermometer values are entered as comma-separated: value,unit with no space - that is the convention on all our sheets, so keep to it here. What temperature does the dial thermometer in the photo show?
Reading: 12,°C
